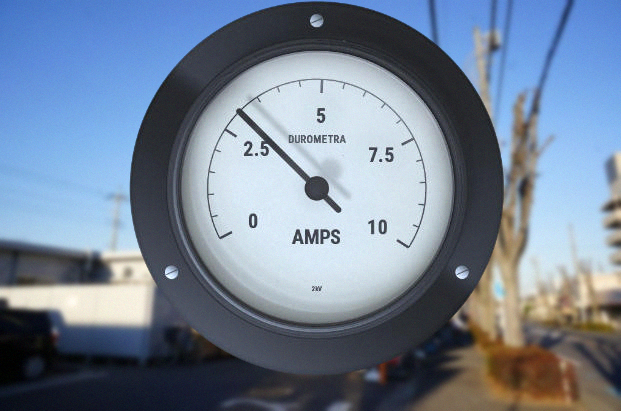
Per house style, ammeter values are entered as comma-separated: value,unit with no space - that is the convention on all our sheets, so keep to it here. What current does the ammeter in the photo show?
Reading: 3,A
